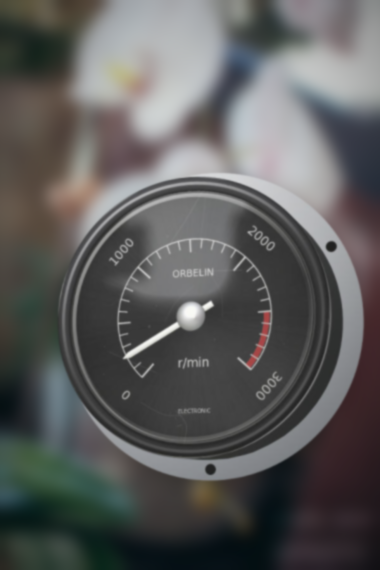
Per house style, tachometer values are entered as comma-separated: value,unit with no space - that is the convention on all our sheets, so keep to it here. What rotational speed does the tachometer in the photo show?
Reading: 200,rpm
